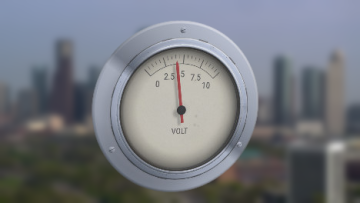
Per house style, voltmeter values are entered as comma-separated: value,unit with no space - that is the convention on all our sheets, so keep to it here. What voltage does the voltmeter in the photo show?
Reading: 4,V
